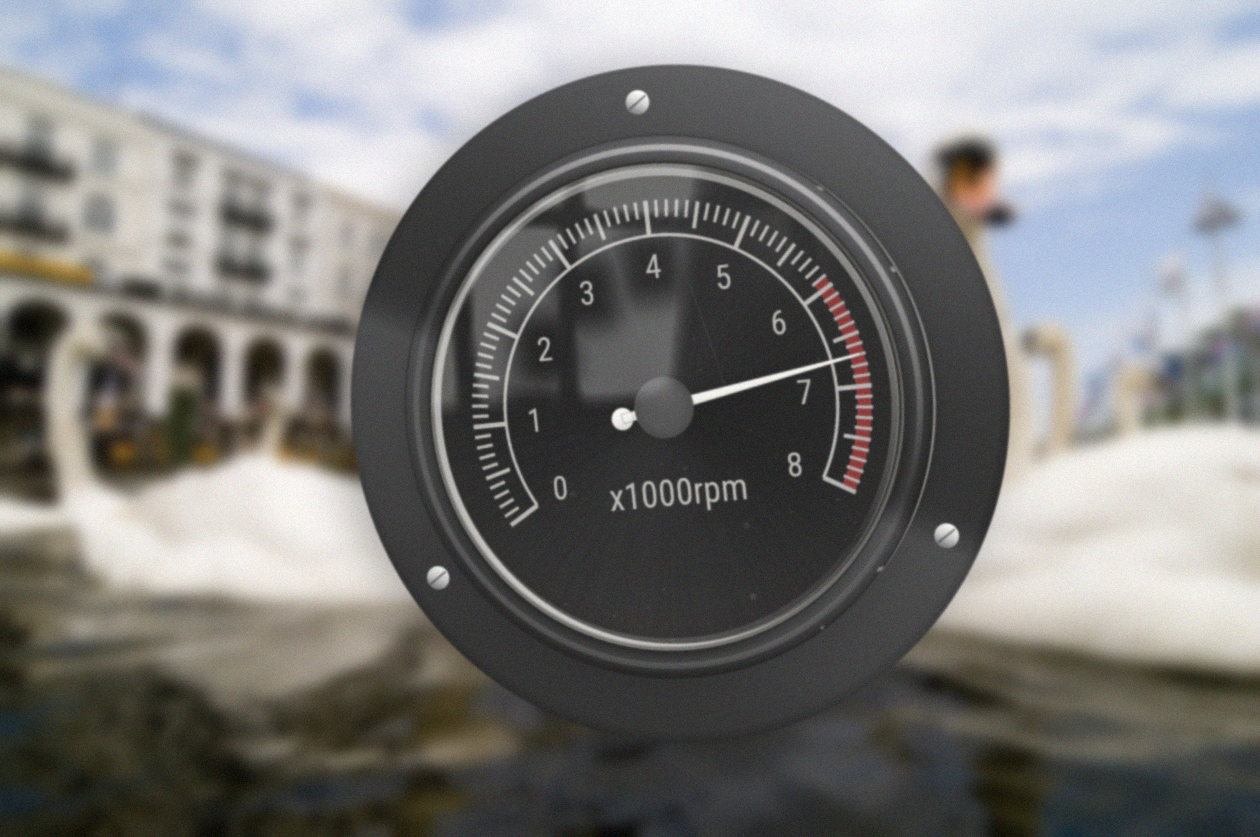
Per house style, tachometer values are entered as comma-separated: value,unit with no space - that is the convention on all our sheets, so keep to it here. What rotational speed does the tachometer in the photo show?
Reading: 6700,rpm
